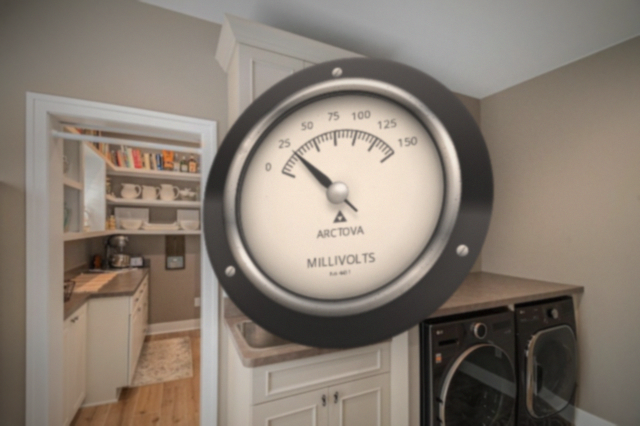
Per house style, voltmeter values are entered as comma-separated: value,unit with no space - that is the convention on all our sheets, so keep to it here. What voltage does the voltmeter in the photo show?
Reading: 25,mV
